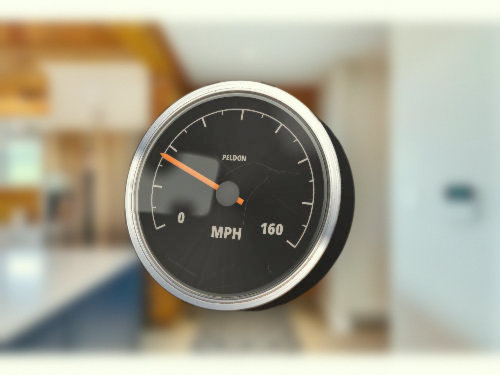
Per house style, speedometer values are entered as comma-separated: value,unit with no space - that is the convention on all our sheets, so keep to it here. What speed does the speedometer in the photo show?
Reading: 35,mph
